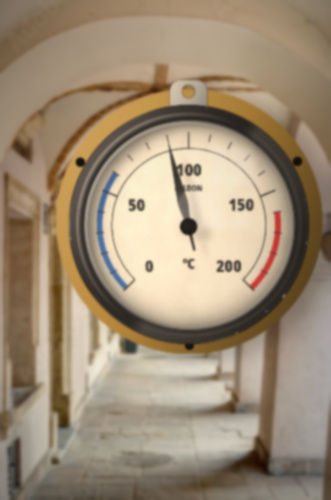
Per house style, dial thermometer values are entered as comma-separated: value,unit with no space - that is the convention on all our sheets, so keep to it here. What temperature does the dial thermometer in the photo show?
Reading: 90,°C
